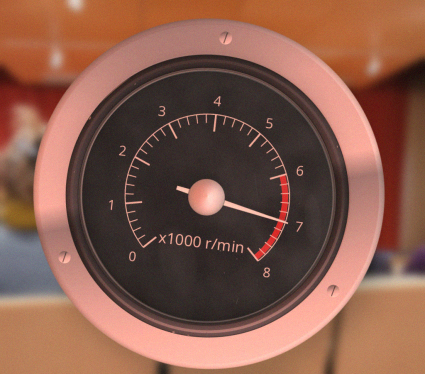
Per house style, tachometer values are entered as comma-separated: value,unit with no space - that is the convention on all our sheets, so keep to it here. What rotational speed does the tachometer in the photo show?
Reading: 7000,rpm
